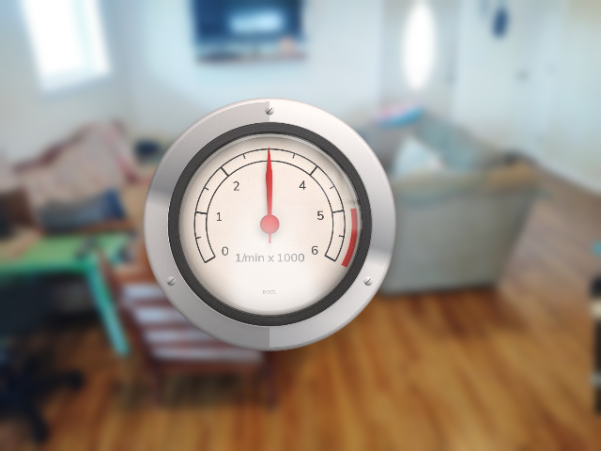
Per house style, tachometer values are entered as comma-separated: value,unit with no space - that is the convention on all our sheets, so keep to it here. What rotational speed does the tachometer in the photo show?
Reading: 3000,rpm
